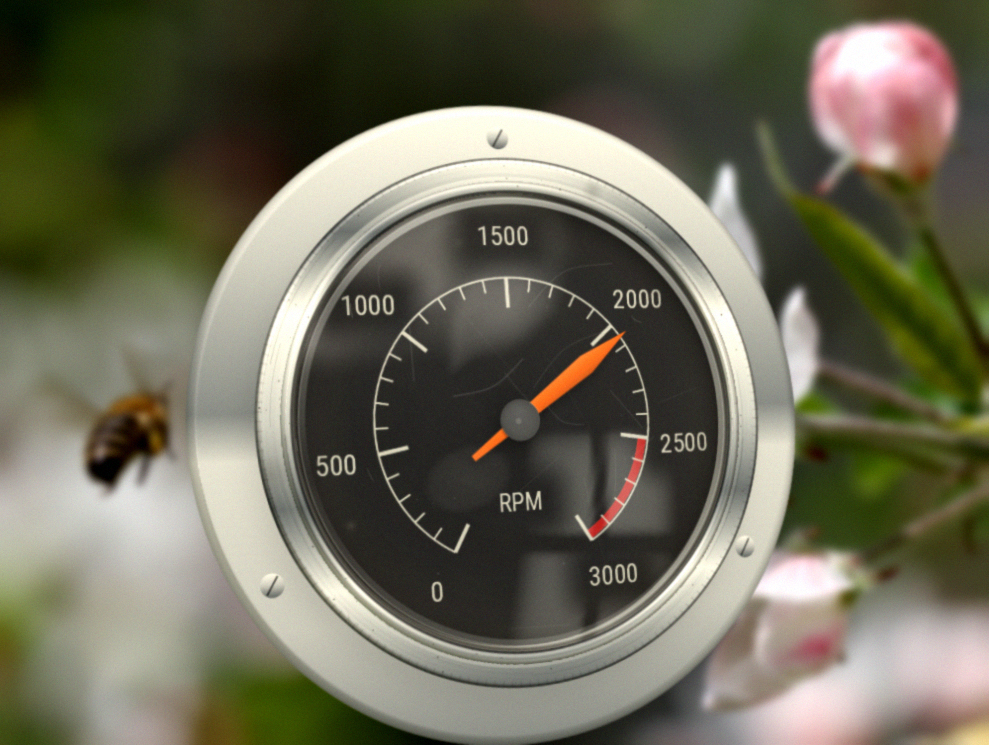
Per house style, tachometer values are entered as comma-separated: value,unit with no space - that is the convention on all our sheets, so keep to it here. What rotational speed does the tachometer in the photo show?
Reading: 2050,rpm
